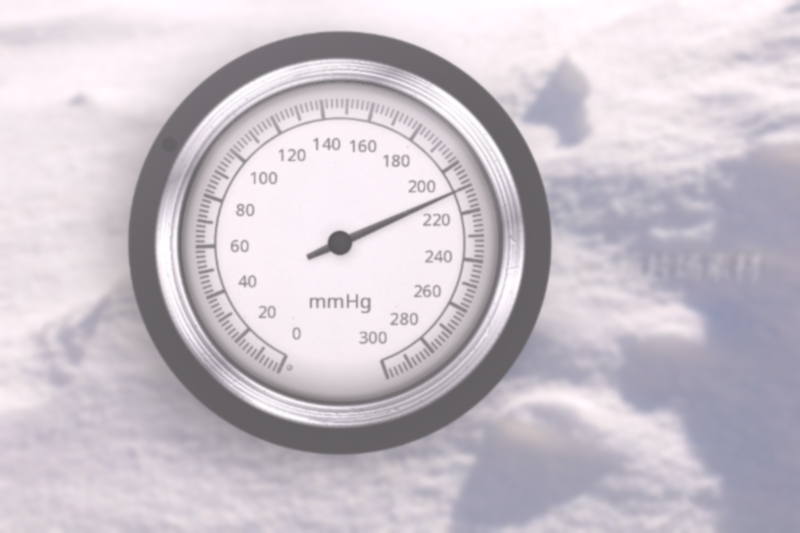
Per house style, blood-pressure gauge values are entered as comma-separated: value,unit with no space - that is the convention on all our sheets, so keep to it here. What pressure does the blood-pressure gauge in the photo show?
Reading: 210,mmHg
